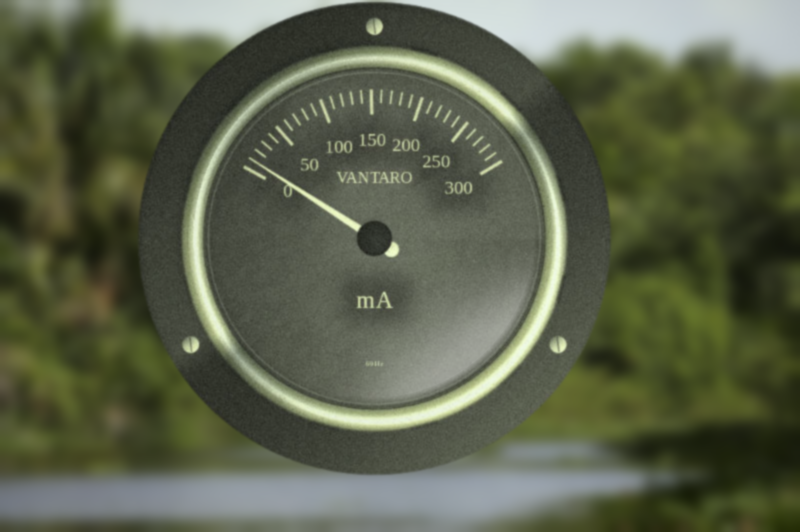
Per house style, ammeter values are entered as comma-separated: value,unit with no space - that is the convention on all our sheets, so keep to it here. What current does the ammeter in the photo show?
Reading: 10,mA
